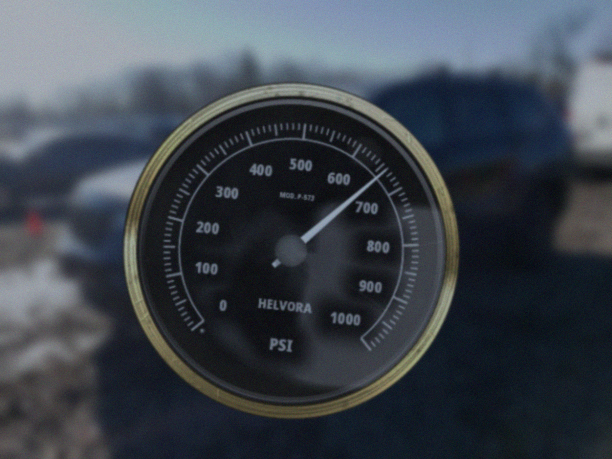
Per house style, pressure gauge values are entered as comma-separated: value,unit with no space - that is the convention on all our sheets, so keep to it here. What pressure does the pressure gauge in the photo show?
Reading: 660,psi
